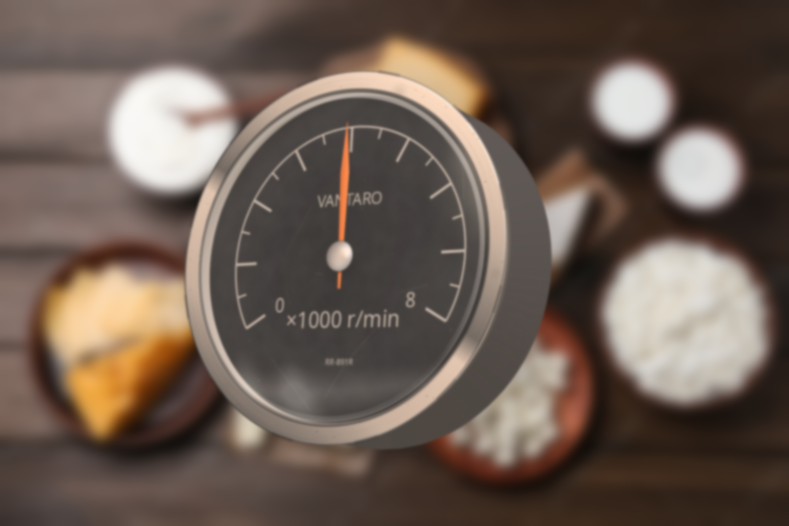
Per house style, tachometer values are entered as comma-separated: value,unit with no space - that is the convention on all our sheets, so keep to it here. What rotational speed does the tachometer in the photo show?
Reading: 4000,rpm
